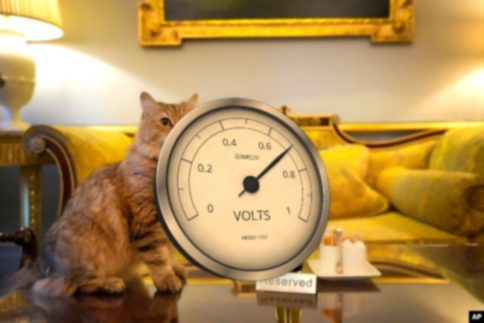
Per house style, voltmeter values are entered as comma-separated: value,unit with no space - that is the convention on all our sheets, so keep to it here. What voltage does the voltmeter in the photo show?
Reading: 0.7,V
